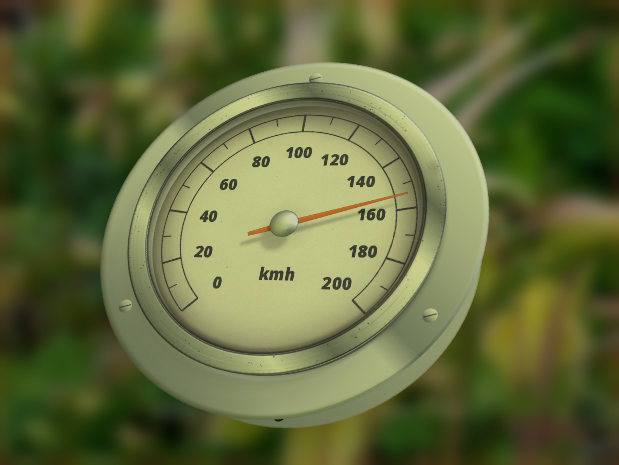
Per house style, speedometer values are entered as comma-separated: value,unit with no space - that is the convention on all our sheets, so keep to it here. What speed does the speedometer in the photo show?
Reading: 155,km/h
